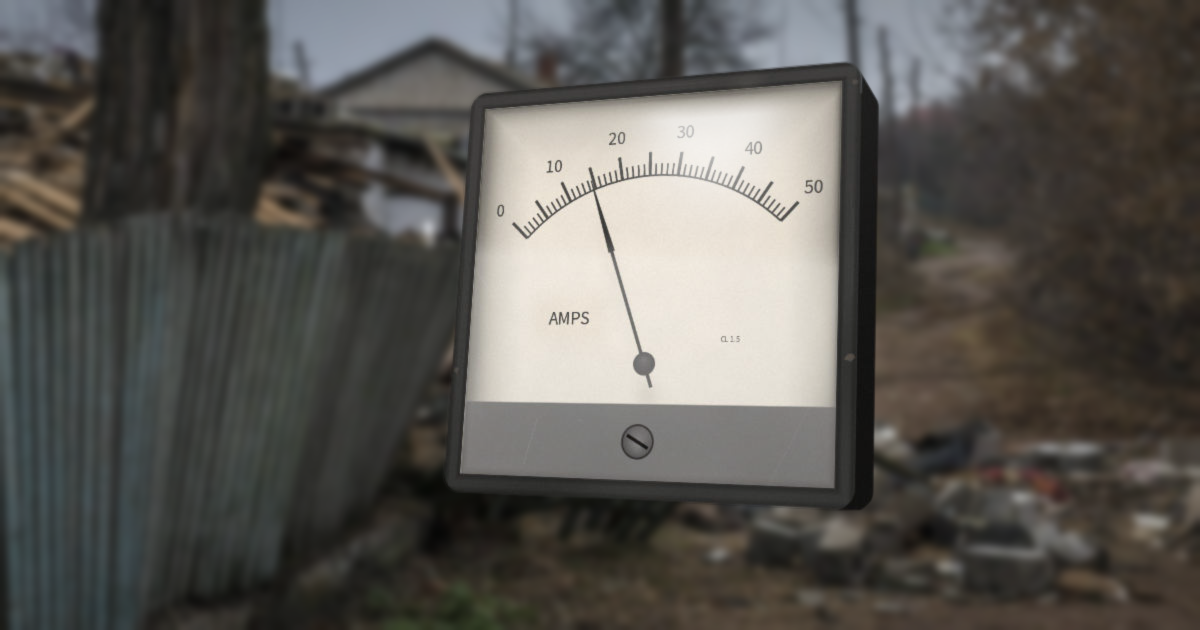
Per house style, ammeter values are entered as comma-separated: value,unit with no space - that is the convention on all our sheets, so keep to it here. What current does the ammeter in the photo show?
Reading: 15,A
